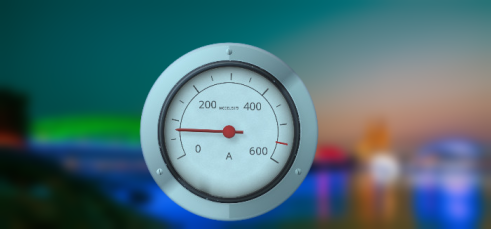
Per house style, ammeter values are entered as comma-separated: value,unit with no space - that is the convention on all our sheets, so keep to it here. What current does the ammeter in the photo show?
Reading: 75,A
